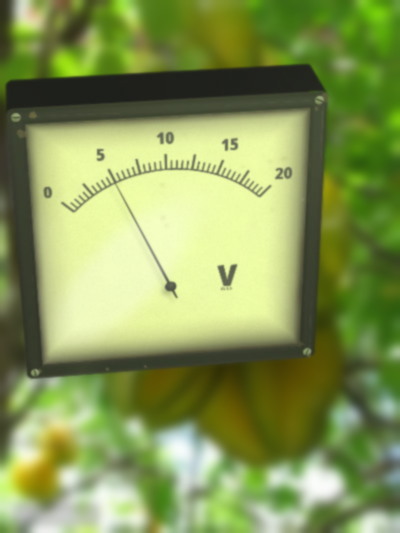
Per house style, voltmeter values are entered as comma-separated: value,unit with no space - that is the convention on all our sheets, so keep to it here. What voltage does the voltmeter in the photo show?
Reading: 5,V
